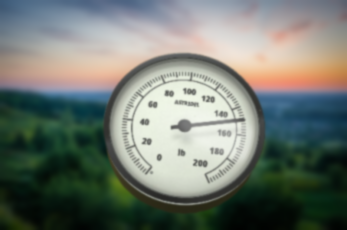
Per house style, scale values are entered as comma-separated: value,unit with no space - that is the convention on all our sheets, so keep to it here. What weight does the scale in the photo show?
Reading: 150,lb
